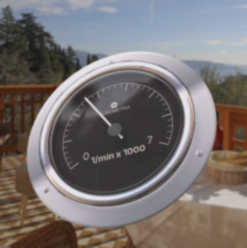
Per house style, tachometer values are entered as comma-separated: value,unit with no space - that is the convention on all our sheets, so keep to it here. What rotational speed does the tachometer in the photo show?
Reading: 2600,rpm
